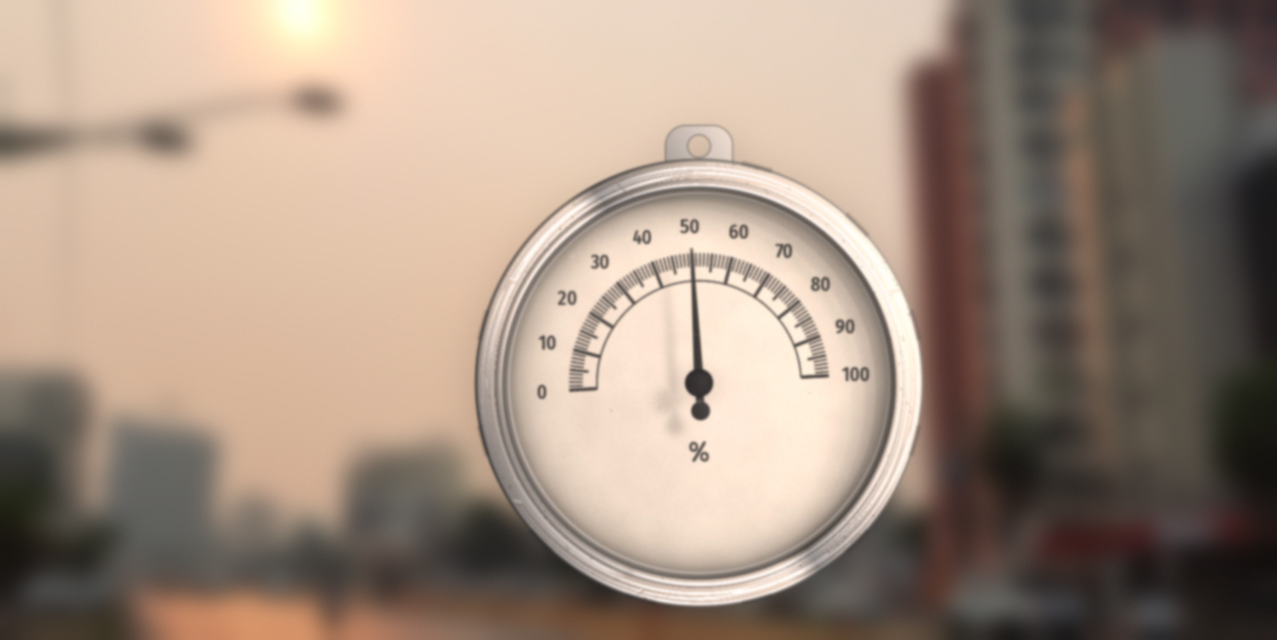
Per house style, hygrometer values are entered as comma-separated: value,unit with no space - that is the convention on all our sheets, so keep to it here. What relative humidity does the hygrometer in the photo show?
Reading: 50,%
